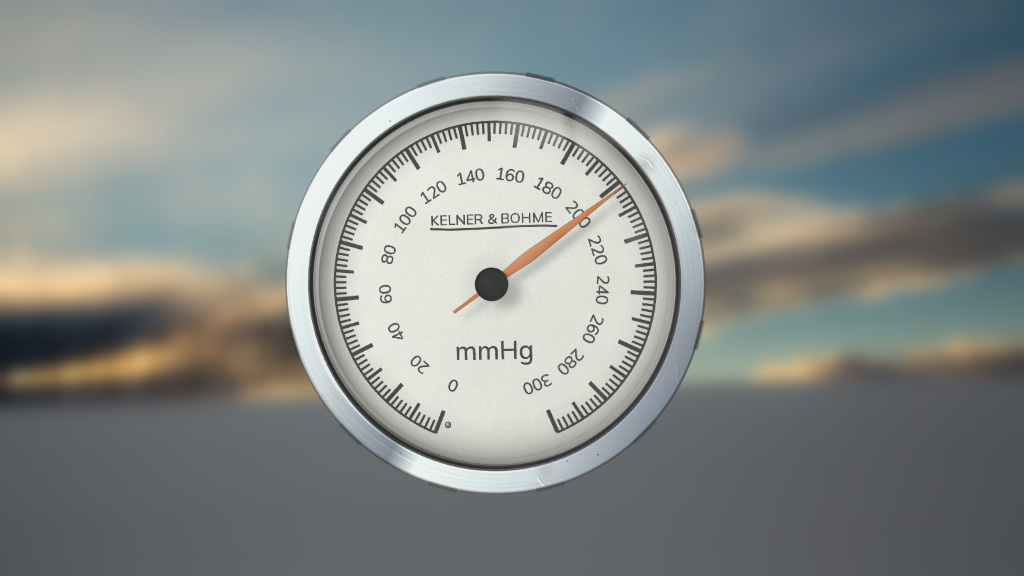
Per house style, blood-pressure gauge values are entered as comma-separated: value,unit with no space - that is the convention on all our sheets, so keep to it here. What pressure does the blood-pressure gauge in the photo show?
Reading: 202,mmHg
